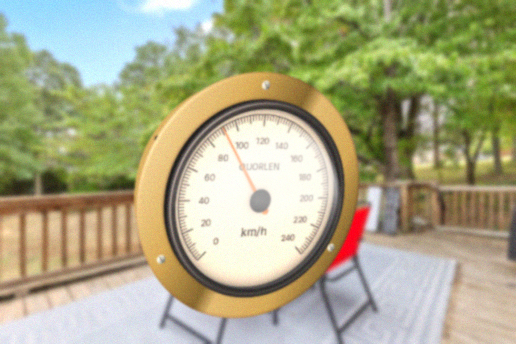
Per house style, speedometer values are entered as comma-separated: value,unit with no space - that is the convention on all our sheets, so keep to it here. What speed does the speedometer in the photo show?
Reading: 90,km/h
